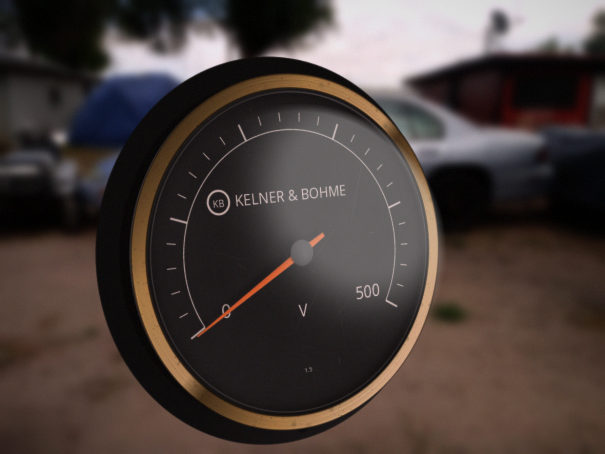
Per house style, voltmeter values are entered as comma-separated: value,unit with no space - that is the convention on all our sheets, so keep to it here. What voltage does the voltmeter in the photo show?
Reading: 0,V
